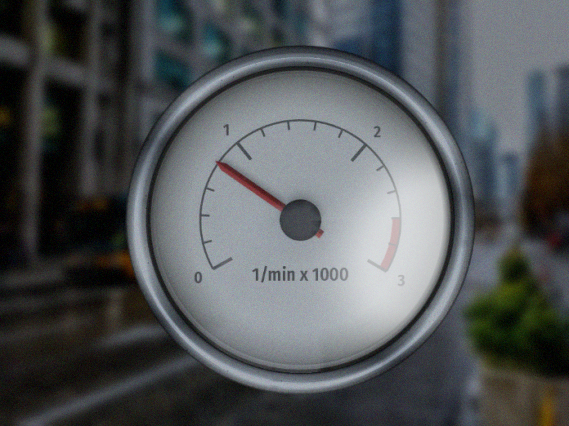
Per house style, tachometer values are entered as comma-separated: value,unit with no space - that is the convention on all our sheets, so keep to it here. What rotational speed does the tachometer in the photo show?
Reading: 800,rpm
